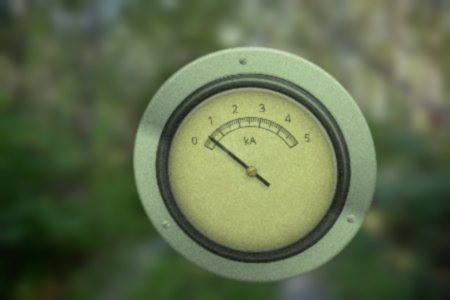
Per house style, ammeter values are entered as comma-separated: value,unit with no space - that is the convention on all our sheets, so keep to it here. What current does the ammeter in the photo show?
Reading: 0.5,kA
